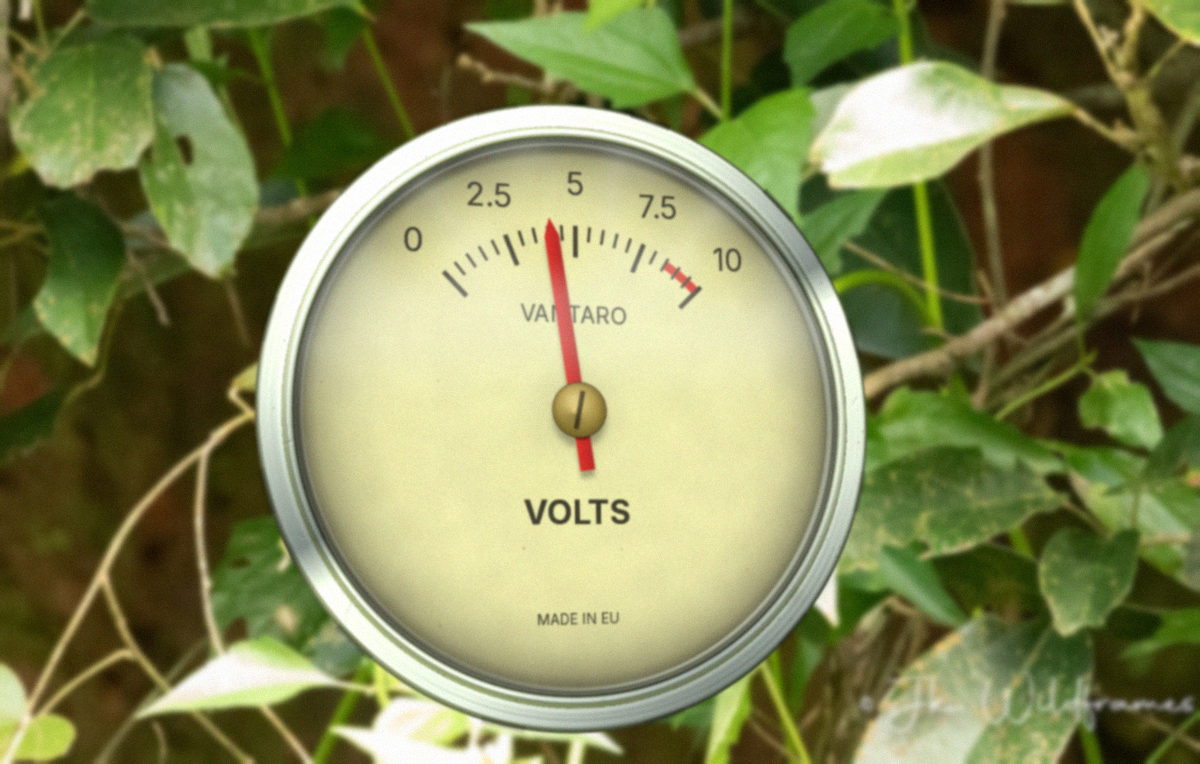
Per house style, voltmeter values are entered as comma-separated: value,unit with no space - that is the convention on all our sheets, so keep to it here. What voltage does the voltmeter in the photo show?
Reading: 4,V
